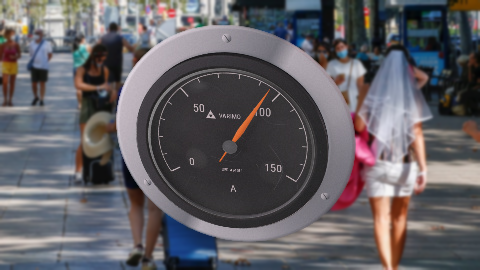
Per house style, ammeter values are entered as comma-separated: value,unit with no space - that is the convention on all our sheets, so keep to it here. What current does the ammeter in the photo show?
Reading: 95,A
